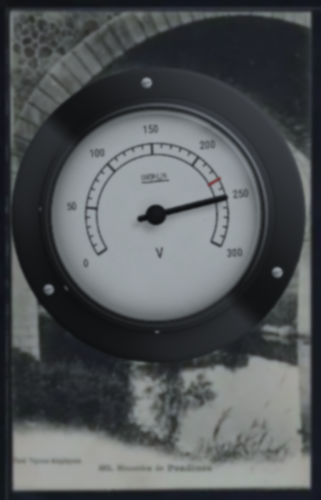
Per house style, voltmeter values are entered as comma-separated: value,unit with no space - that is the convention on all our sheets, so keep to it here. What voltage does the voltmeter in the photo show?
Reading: 250,V
